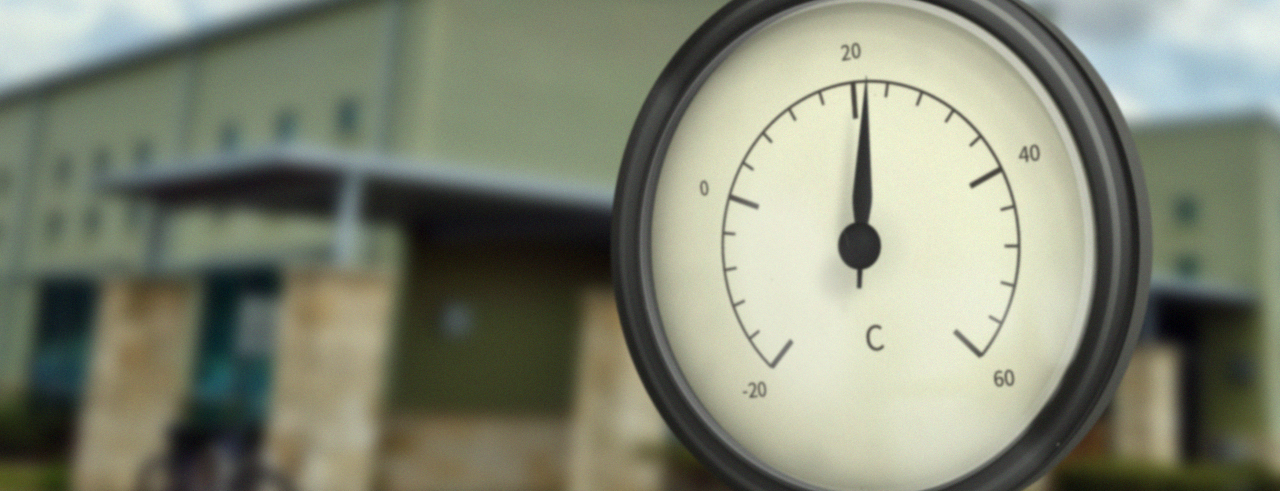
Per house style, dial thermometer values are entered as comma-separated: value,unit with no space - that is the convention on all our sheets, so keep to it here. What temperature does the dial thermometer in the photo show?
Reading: 22,°C
